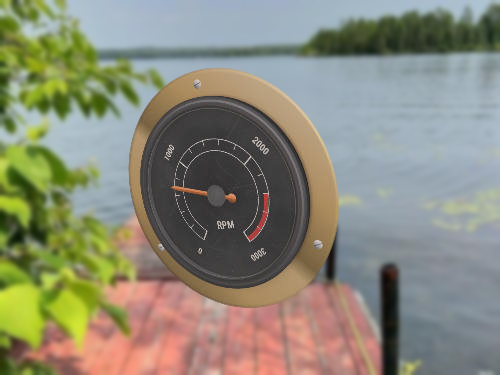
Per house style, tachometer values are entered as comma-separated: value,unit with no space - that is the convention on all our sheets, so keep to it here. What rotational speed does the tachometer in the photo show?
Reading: 700,rpm
